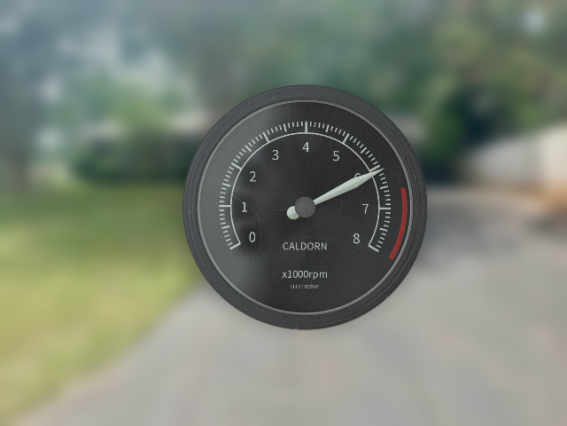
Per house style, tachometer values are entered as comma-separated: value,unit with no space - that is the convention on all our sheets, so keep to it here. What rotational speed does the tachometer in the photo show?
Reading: 6100,rpm
